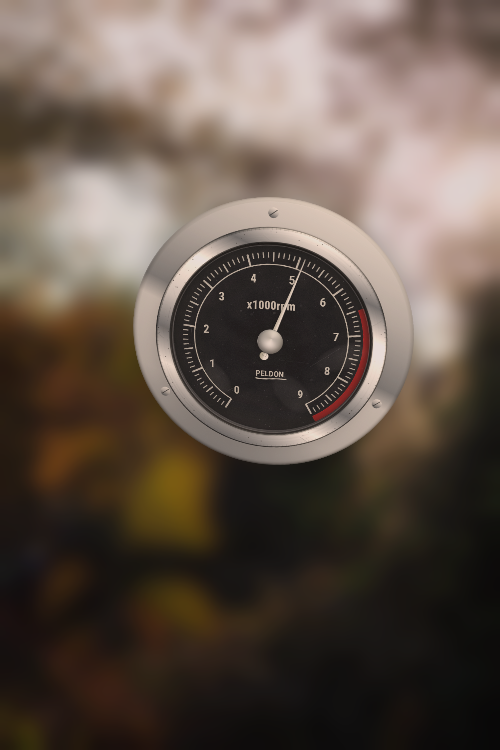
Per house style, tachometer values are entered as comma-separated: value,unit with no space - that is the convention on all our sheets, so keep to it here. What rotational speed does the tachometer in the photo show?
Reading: 5100,rpm
